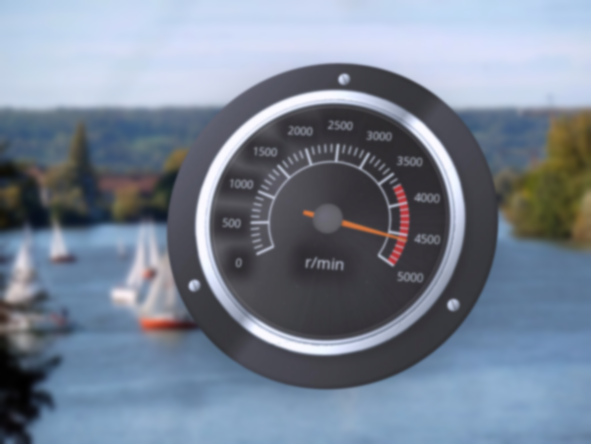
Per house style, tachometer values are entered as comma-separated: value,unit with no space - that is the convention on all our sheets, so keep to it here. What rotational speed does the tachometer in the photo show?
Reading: 4600,rpm
